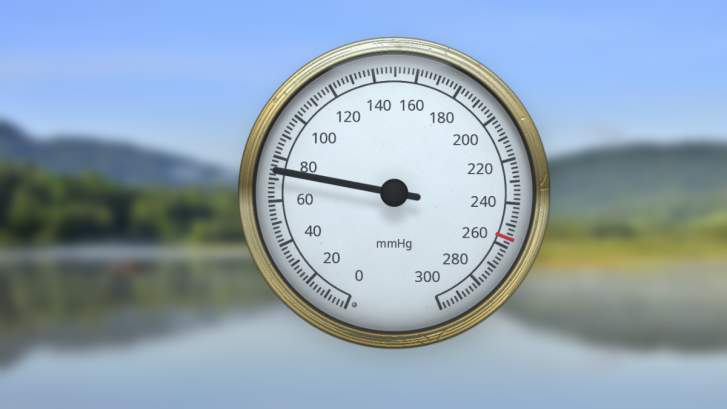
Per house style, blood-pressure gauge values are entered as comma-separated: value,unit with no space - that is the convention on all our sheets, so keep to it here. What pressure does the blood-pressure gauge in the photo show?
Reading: 74,mmHg
